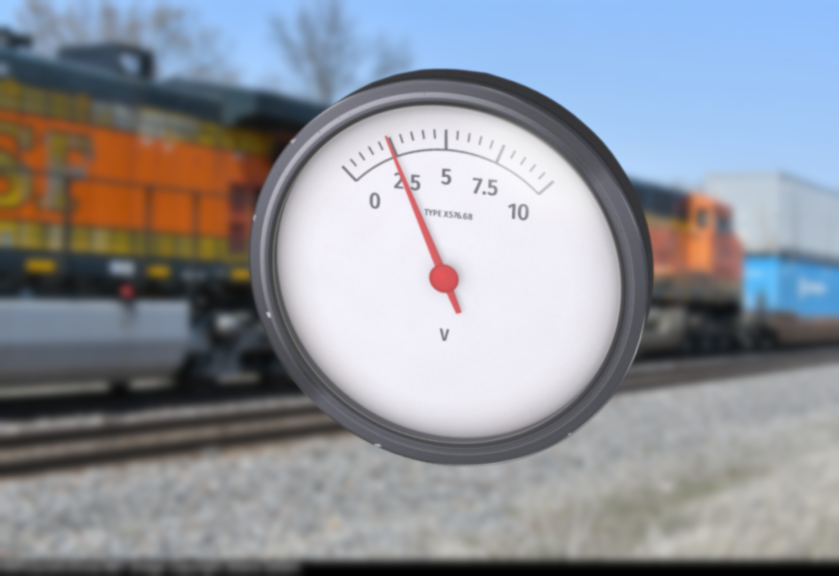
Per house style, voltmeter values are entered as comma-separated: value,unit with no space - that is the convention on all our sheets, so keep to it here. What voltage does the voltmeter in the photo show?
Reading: 2.5,V
